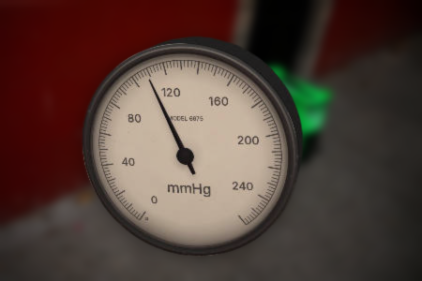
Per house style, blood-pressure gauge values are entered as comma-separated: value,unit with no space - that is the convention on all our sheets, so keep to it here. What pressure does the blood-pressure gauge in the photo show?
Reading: 110,mmHg
